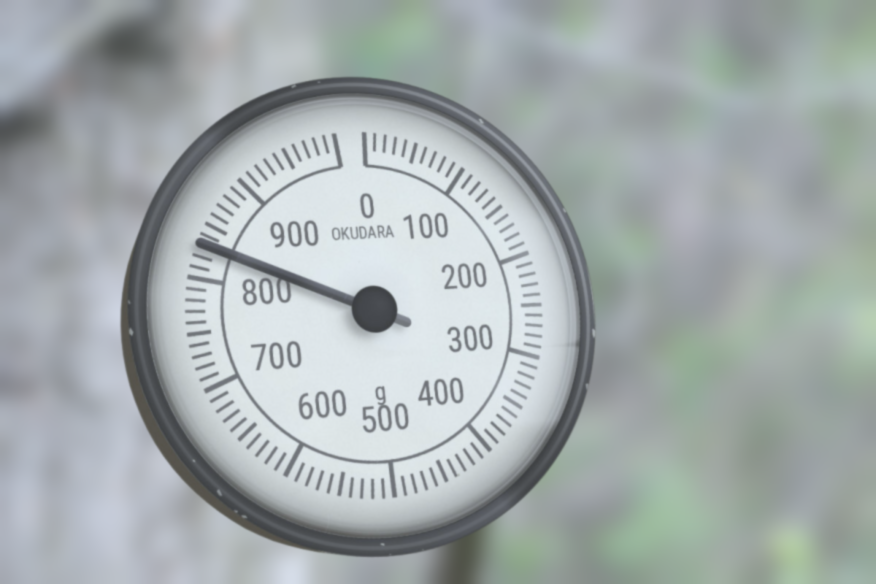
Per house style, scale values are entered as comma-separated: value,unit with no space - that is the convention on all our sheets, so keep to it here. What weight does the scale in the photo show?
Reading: 830,g
